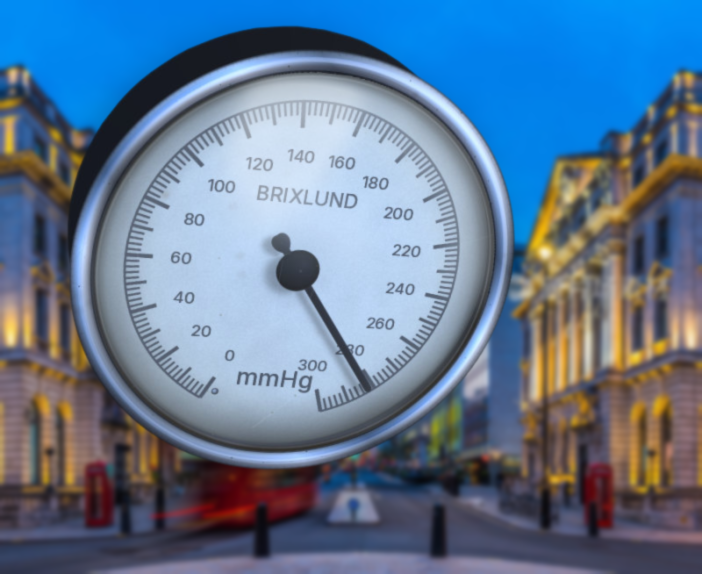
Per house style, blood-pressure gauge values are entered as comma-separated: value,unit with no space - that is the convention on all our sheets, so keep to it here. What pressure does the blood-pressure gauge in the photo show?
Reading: 282,mmHg
